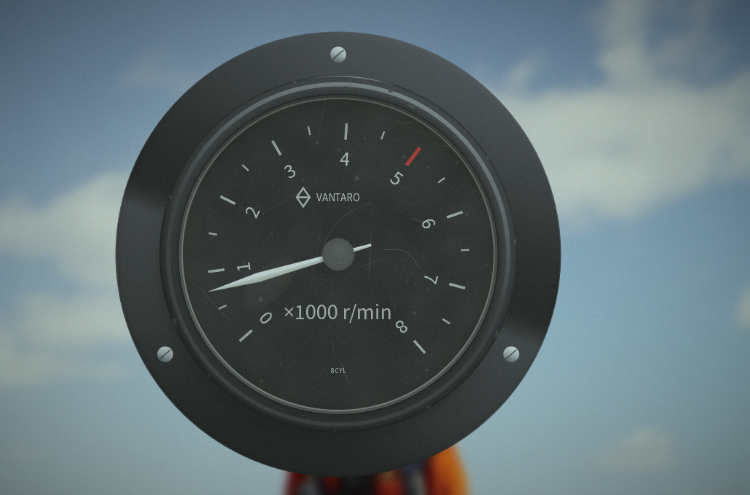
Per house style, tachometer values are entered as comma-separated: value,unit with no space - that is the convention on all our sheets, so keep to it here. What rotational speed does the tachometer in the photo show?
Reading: 750,rpm
